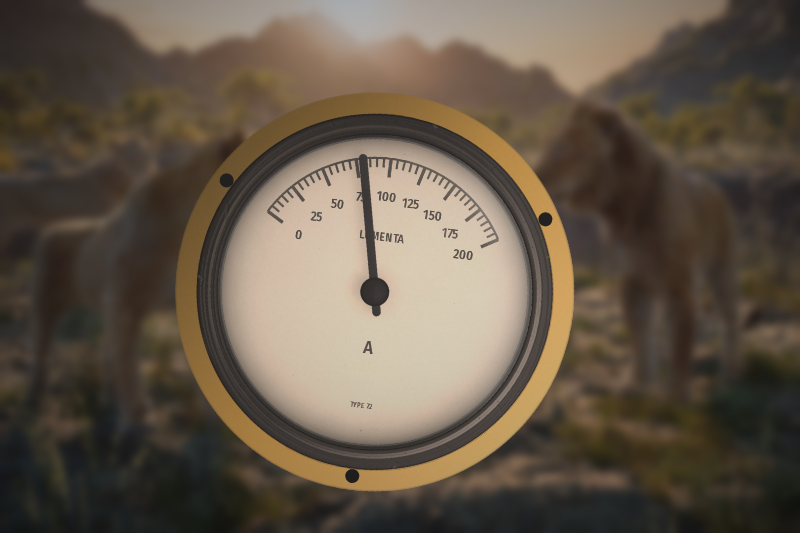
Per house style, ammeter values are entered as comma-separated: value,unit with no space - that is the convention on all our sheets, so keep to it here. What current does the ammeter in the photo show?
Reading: 80,A
